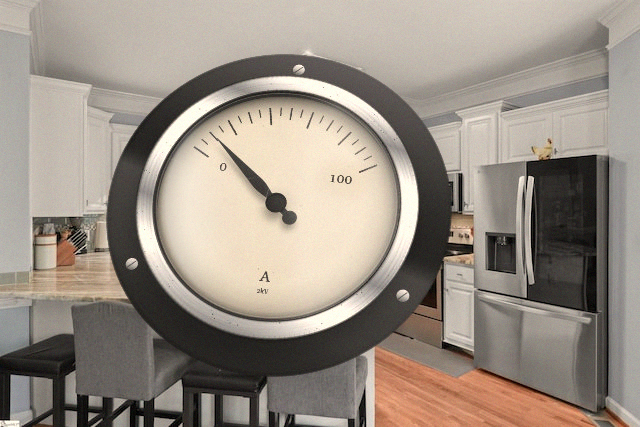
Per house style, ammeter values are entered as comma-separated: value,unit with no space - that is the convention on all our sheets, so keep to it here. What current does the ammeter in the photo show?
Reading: 10,A
